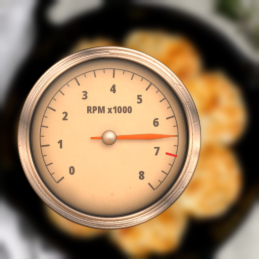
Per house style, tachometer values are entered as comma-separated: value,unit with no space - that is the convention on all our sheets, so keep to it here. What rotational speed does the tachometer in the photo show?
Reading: 6500,rpm
